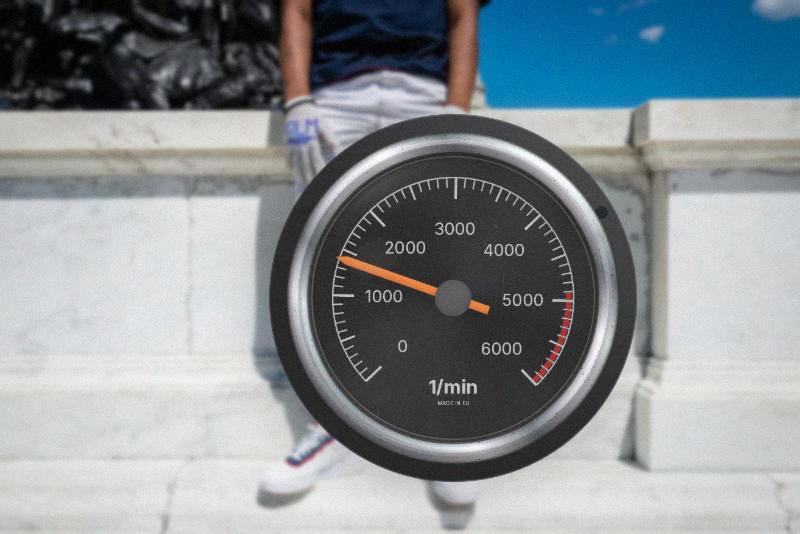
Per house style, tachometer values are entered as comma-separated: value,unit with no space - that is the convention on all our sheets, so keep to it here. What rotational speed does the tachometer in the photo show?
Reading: 1400,rpm
